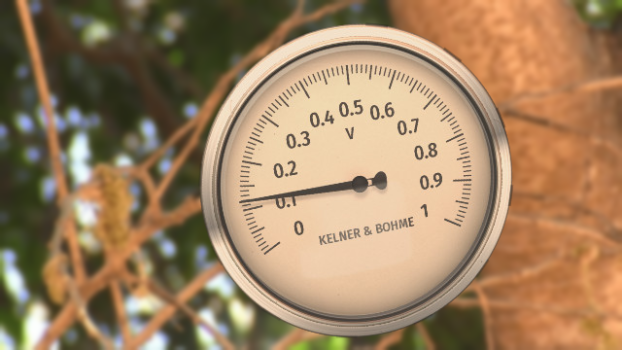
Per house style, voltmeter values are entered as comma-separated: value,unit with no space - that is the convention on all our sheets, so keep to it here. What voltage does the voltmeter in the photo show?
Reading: 0.12,V
